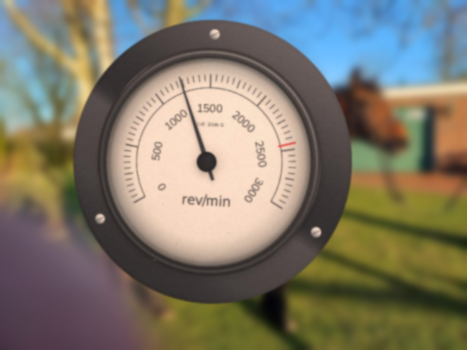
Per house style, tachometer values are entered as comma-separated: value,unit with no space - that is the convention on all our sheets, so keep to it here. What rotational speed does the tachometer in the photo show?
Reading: 1250,rpm
